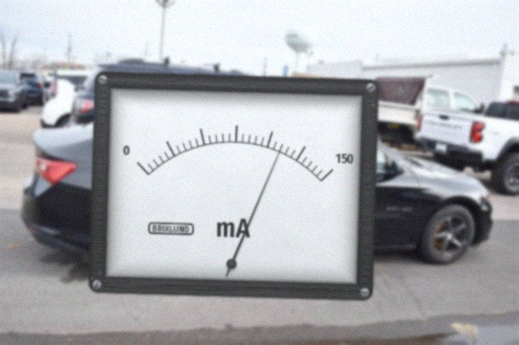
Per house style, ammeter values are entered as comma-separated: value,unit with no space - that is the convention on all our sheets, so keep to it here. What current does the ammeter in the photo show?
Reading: 110,mA
